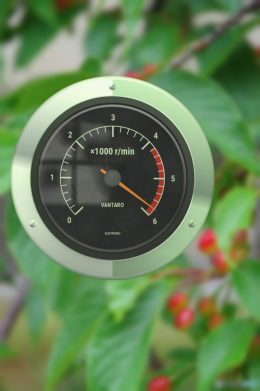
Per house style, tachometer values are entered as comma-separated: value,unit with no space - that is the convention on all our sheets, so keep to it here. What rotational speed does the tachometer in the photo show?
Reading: 5800,rpm
